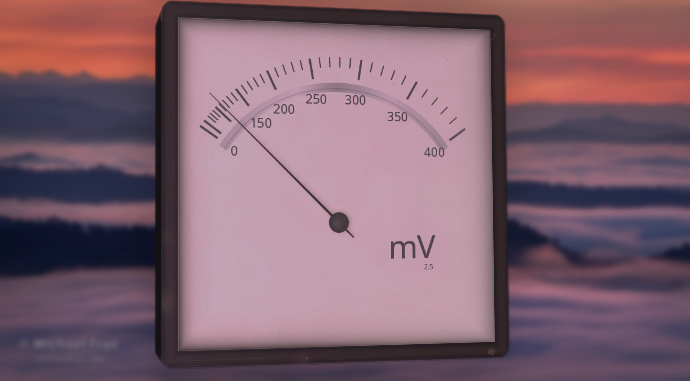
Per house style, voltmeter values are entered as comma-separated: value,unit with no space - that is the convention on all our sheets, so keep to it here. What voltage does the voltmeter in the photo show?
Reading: 110,mV
